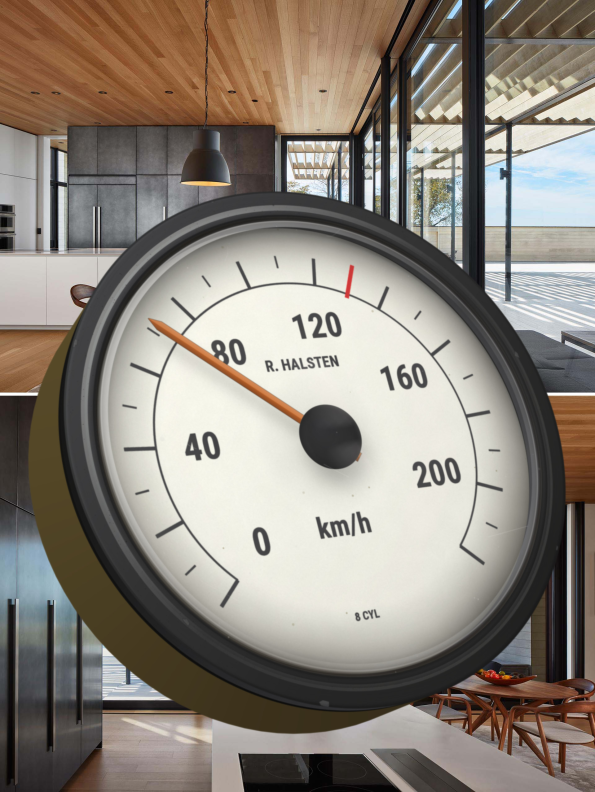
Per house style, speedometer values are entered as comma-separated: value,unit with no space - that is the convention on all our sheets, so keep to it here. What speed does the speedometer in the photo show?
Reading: 70,km/h
